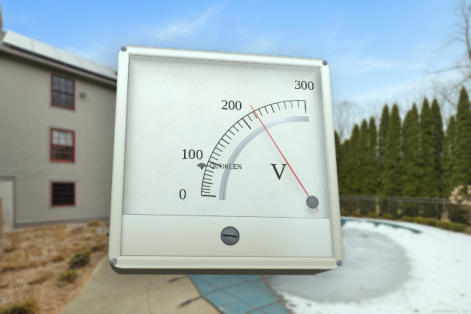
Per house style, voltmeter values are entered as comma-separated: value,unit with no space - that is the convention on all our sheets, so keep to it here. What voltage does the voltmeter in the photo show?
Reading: 220,V
